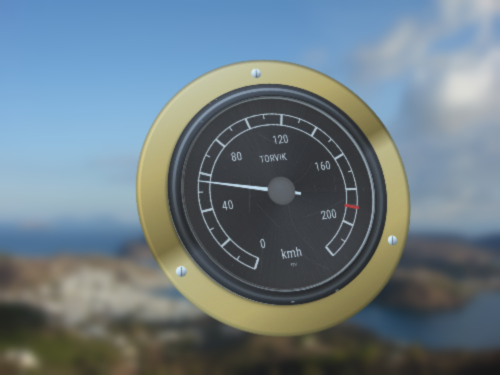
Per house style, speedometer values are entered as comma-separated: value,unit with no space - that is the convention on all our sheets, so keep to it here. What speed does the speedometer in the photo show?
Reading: 55,km/h
